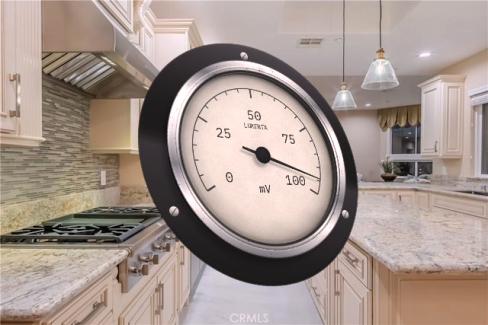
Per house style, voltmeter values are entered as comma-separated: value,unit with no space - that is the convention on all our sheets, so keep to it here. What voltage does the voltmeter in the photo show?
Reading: 95,mV
